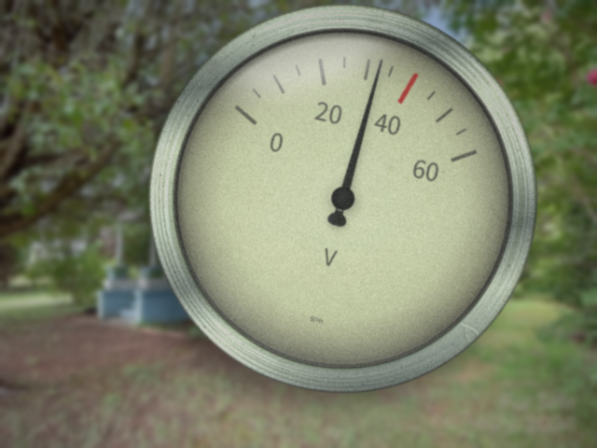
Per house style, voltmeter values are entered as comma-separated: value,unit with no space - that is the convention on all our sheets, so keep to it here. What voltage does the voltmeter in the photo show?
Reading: 32.5,V
